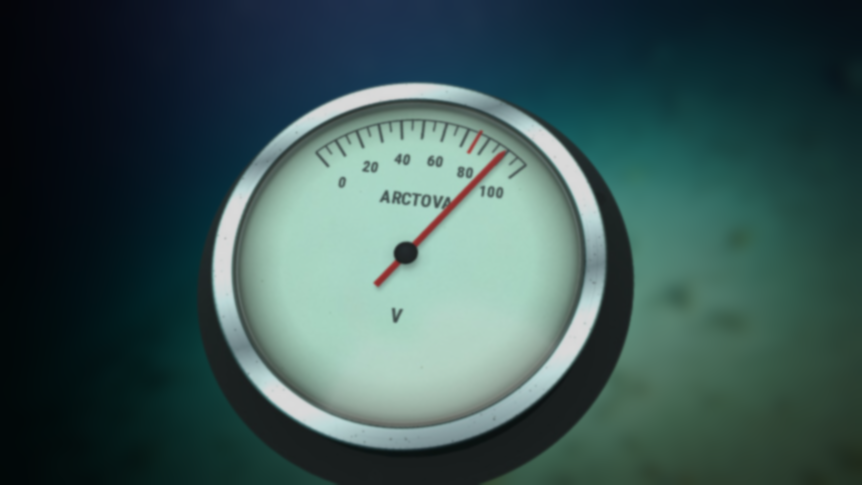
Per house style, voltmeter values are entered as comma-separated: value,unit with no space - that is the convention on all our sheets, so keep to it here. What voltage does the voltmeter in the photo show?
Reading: 90,V
